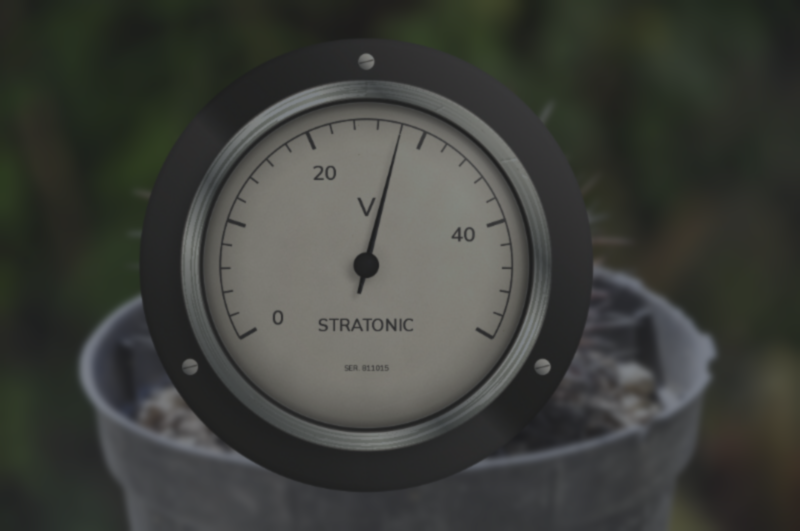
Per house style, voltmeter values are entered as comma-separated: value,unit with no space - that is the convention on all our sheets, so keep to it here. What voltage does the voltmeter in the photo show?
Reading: 28,V
